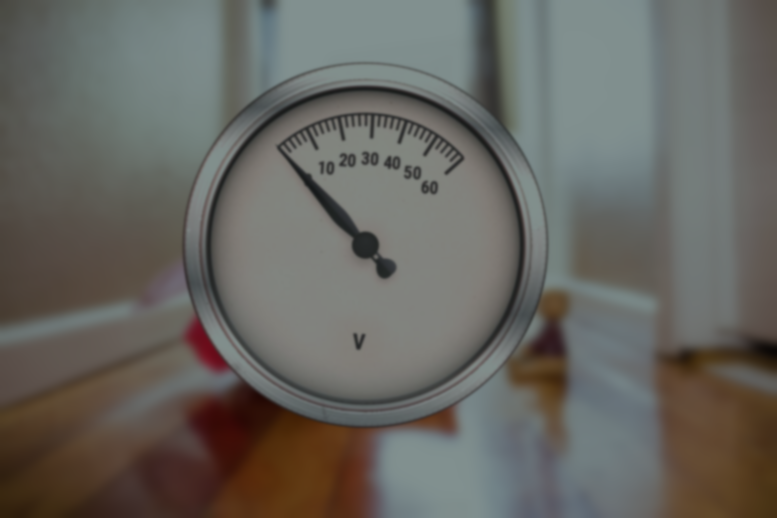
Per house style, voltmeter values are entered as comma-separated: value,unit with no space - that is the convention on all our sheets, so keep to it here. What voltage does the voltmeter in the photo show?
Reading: 0,V
